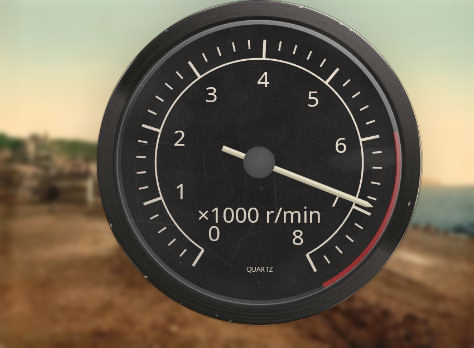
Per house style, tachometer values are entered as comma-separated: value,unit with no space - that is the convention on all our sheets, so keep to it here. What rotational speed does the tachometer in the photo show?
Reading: 6900,rpm
